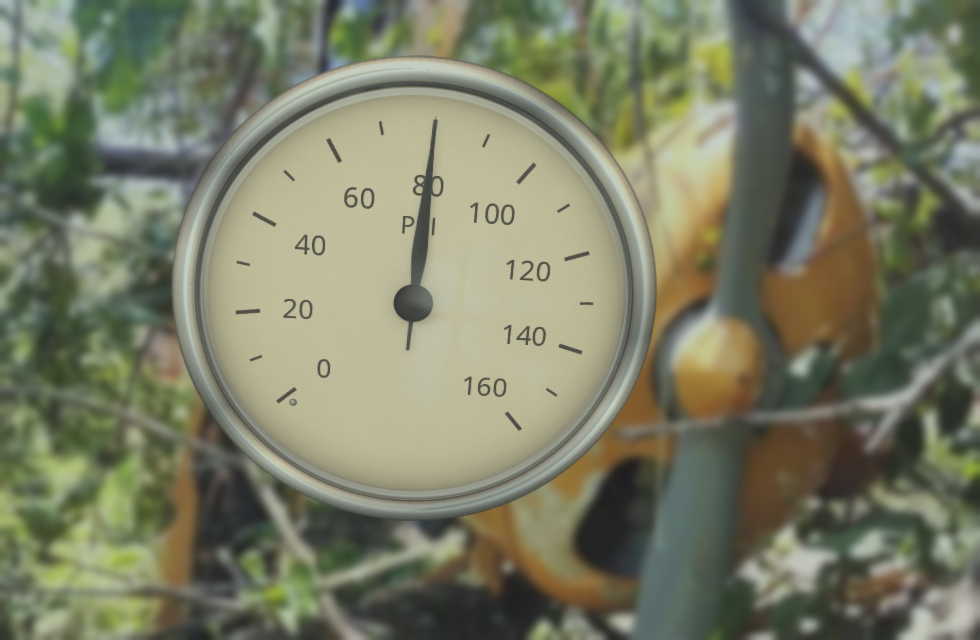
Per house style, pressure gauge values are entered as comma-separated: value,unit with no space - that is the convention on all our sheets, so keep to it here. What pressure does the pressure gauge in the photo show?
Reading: 80,psi
